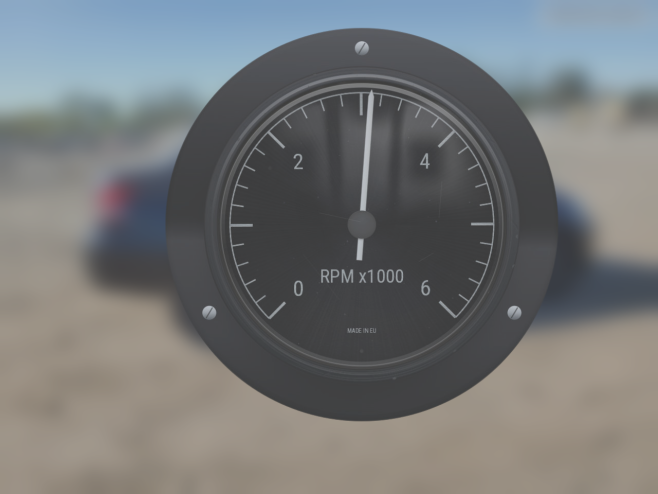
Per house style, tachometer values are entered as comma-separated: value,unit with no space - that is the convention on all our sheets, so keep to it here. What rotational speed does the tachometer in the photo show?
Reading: 3100,rpm
